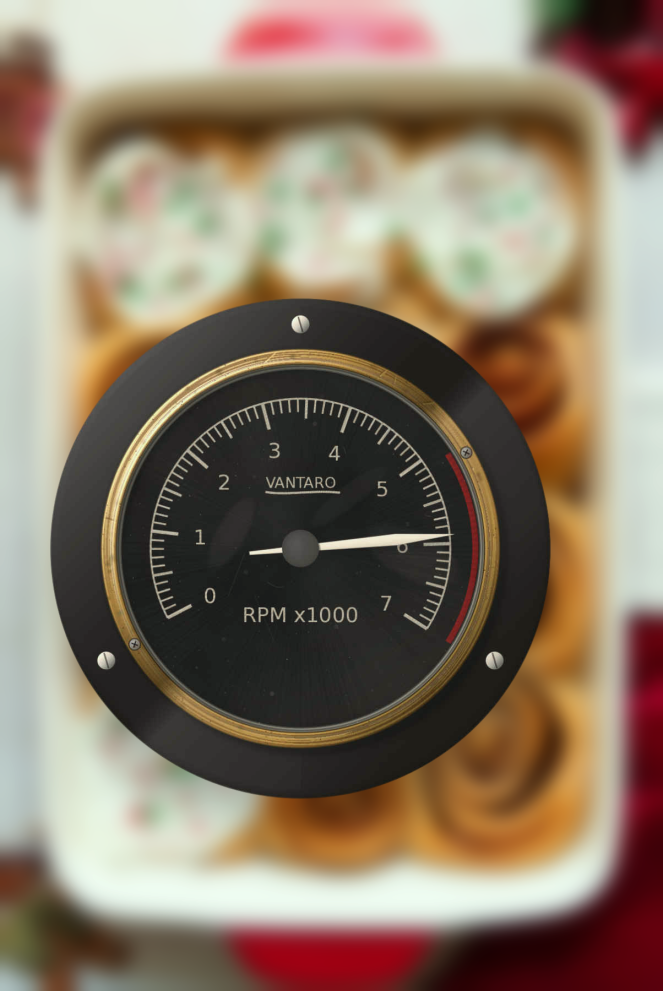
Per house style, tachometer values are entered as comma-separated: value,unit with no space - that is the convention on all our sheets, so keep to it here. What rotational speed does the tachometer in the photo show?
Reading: 5900,rpm
